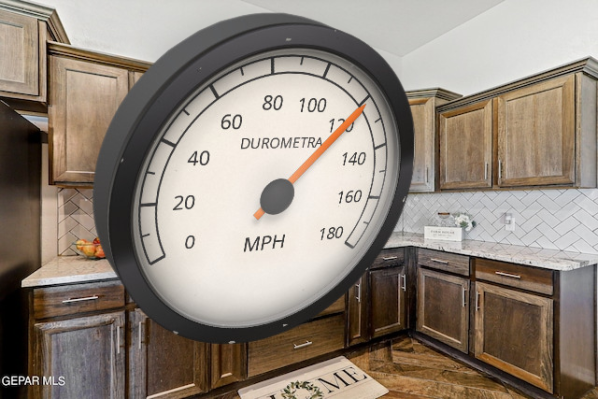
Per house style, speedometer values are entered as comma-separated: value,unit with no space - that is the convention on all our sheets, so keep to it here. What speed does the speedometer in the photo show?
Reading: 120,mph
